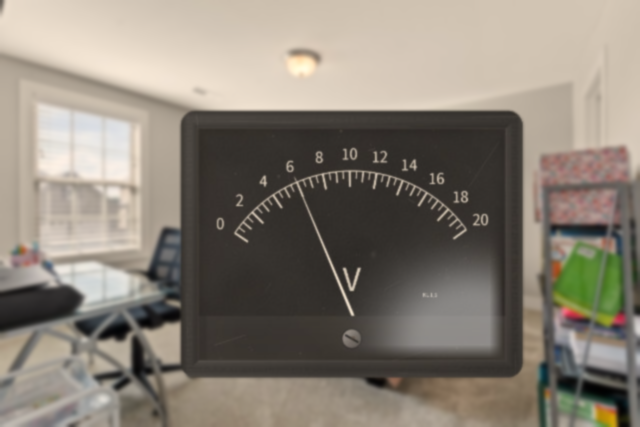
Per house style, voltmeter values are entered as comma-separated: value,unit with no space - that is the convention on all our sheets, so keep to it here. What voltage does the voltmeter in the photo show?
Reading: 6,V
